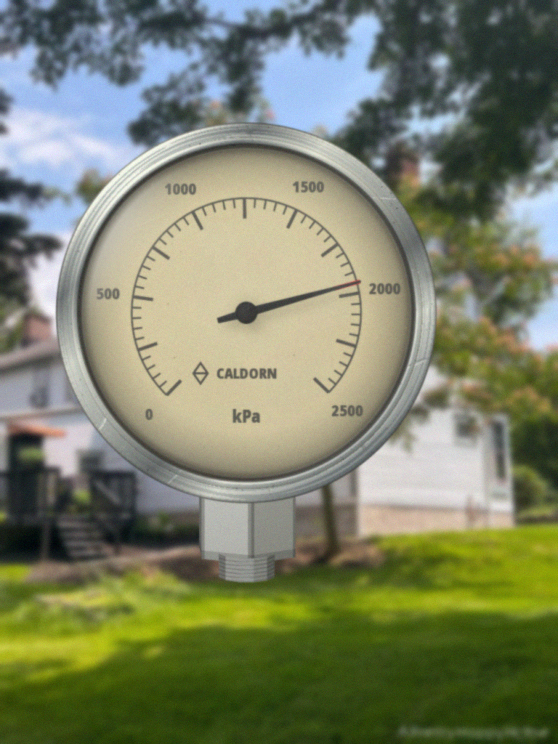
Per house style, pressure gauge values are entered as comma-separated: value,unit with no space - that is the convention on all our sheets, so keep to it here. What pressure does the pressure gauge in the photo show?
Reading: 1950,kPa
